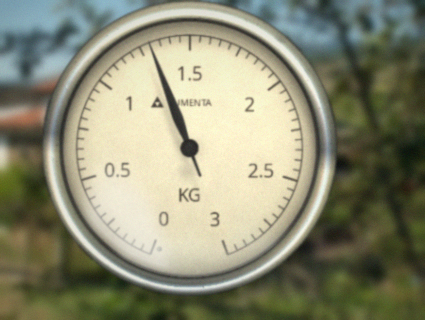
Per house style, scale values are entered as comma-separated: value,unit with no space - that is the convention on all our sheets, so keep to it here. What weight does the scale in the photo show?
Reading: 1.3,kg
